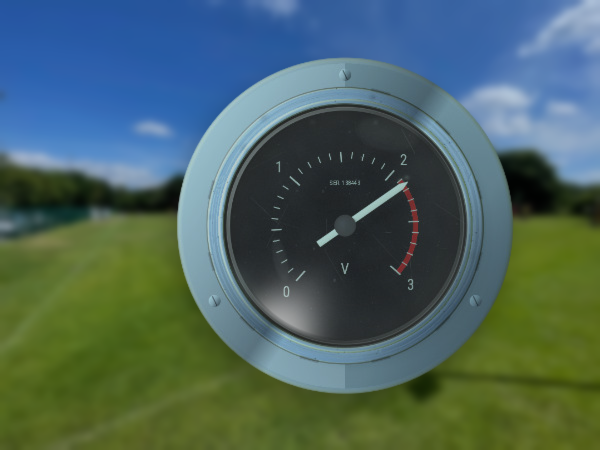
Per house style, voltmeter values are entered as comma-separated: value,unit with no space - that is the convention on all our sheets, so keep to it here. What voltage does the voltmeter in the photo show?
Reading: 2.15,V
